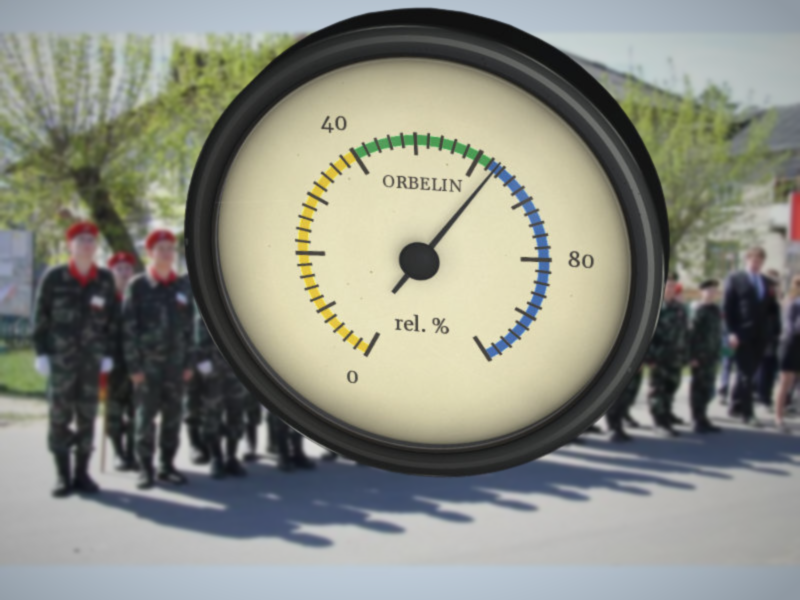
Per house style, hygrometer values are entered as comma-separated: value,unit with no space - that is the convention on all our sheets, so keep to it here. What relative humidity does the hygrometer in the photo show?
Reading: 63,%
